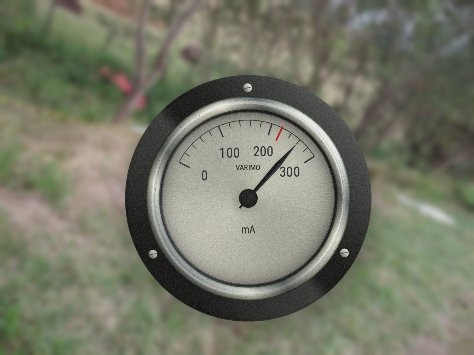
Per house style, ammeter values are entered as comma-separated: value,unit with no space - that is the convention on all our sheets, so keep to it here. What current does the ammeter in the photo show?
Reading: 260,mA
